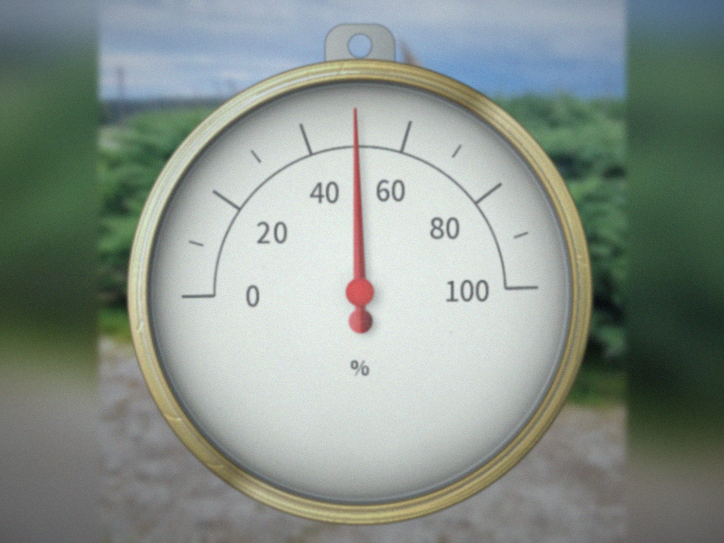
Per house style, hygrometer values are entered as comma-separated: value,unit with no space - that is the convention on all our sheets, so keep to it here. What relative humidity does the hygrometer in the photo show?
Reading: 50,%
